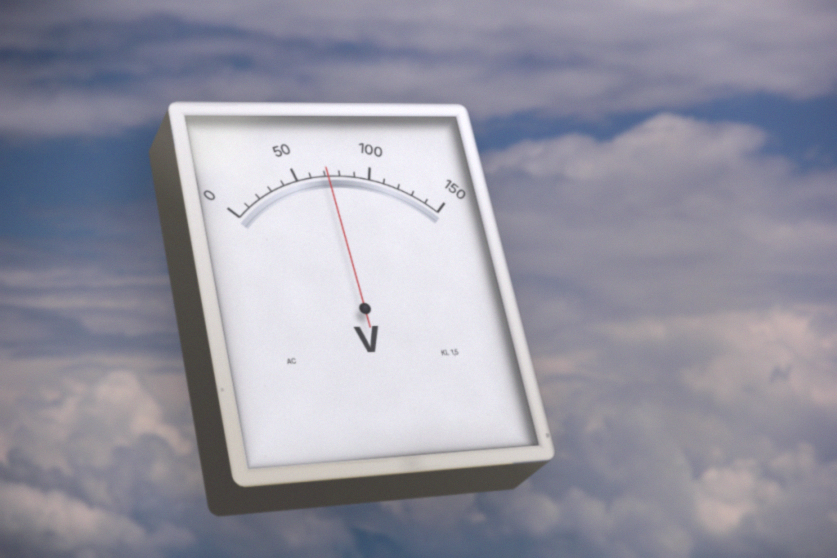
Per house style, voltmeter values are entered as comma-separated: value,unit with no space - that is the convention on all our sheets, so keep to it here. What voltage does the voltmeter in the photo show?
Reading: 70,V
